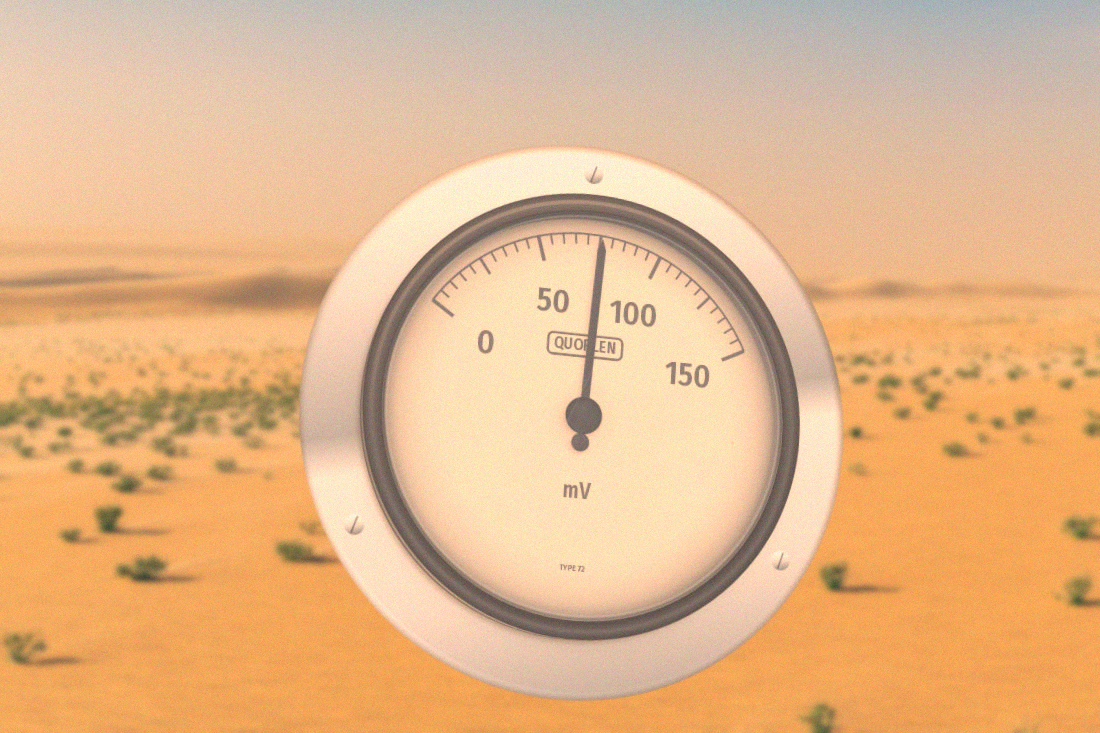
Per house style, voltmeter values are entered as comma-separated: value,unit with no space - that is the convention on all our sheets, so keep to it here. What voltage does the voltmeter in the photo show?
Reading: 75,mV
